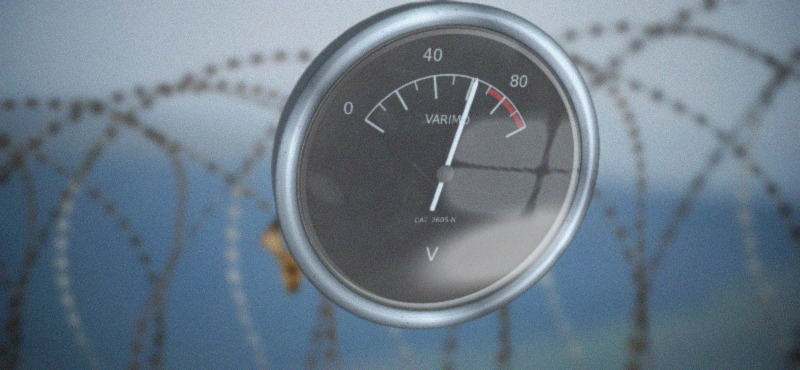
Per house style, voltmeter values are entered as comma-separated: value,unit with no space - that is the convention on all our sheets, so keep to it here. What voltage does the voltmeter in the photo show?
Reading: 60,V
